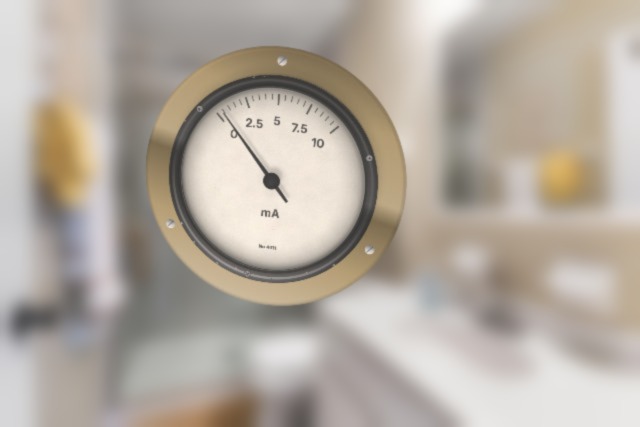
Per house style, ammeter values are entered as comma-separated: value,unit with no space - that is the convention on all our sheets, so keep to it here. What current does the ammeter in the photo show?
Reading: 0.5,mA
